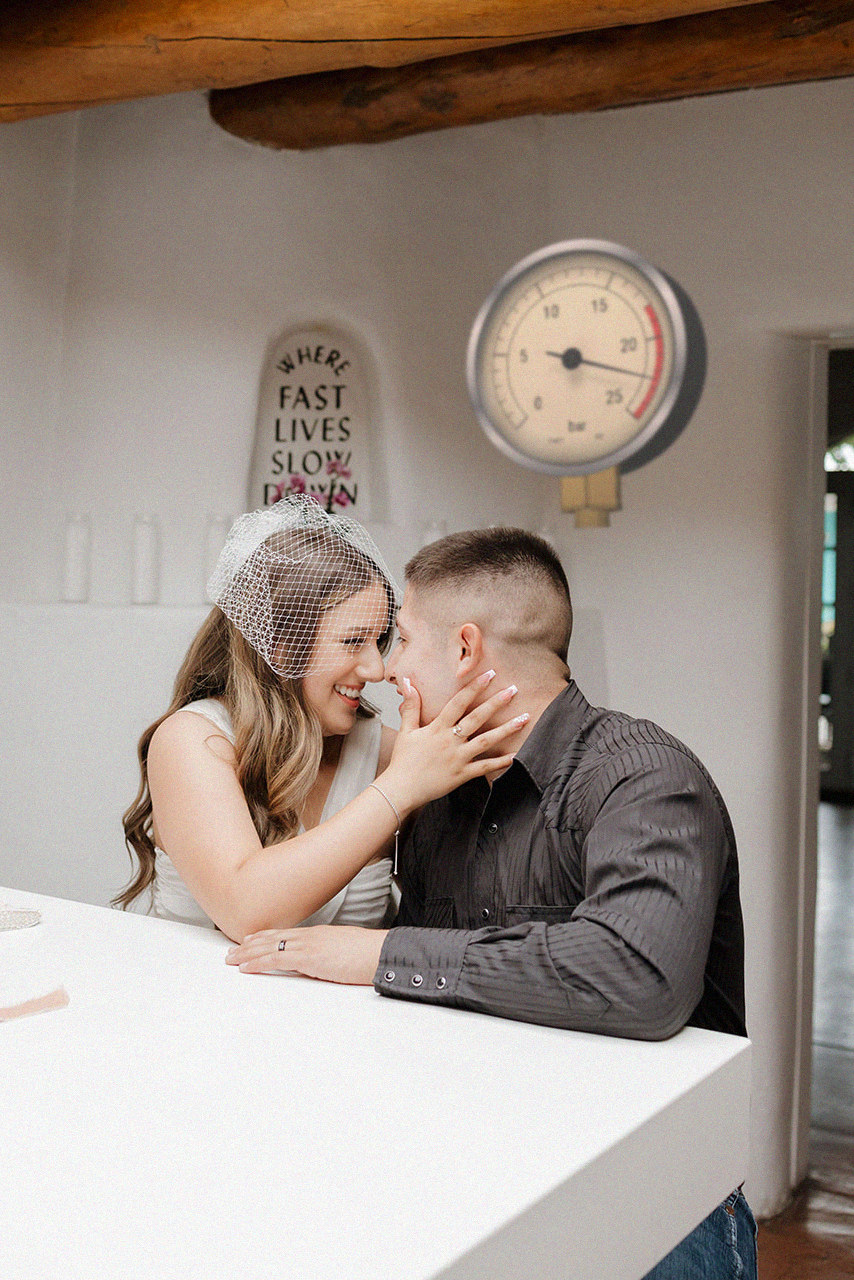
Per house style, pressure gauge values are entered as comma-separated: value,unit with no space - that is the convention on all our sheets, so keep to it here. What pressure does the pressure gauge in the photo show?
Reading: 22.5,bar
